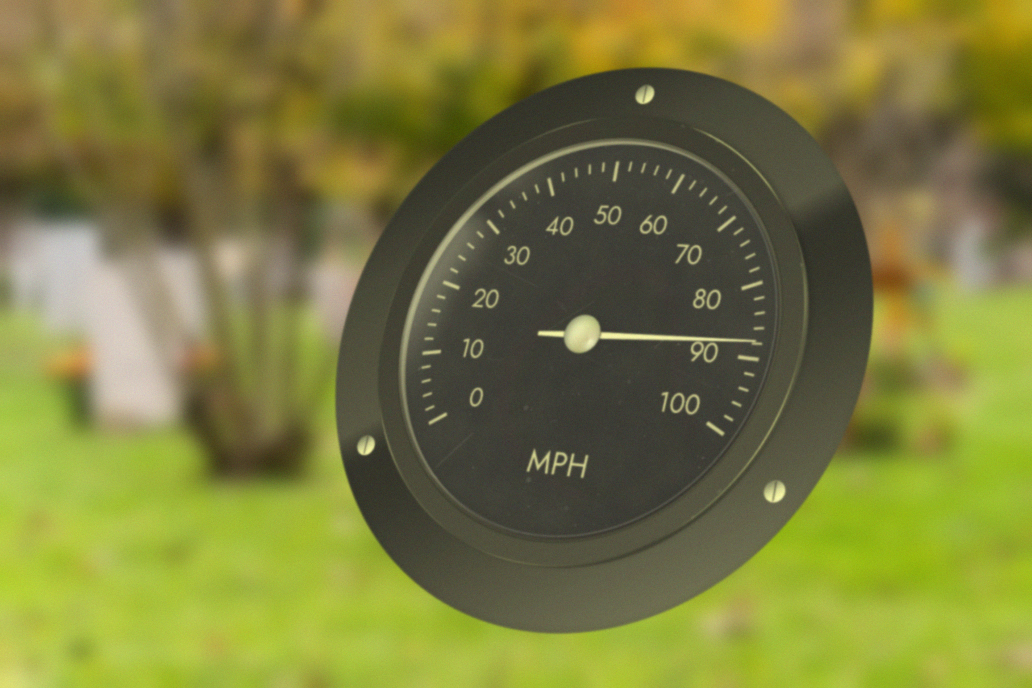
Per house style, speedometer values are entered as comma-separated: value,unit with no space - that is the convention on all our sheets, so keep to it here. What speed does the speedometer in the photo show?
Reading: 88,mph
